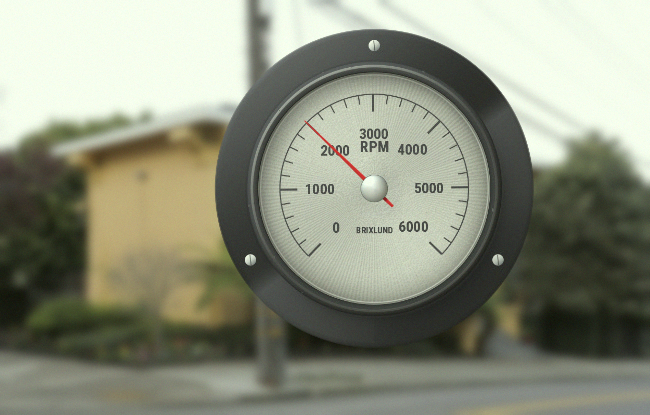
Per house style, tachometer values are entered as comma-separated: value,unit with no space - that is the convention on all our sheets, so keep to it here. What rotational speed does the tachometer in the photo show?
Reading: 2000,rpm
